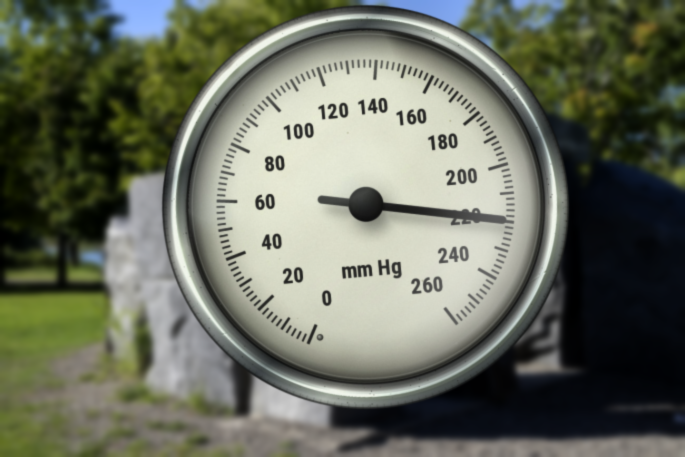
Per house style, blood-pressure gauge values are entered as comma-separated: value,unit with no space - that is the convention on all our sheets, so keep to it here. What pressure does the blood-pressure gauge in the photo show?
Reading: 220,mmHg
